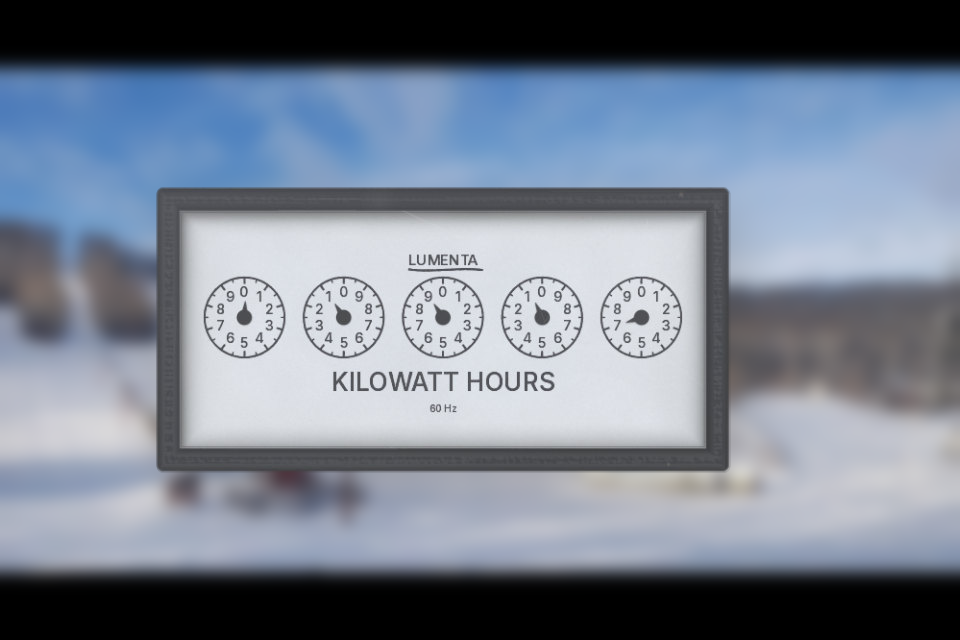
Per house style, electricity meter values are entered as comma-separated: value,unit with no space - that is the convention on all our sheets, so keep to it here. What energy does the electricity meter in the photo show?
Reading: 907,kWh
